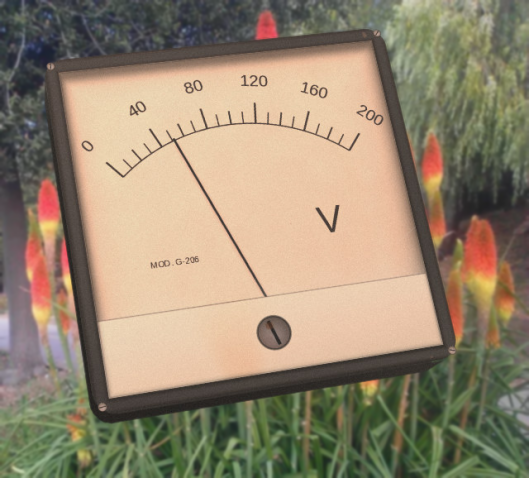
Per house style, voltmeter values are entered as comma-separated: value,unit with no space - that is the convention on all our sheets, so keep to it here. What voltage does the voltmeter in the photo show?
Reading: 50,V
